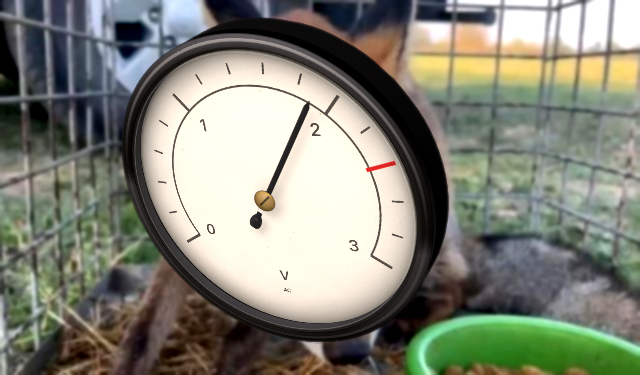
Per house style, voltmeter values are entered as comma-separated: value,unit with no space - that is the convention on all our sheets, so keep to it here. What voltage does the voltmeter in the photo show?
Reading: 1.9,V
